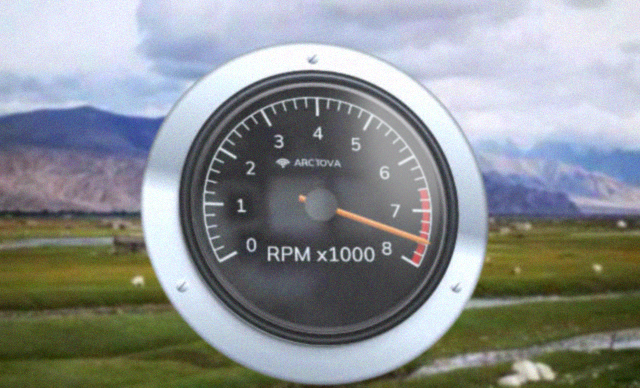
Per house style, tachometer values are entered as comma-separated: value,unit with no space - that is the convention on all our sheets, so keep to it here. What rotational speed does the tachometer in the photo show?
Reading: 7600,rpm
